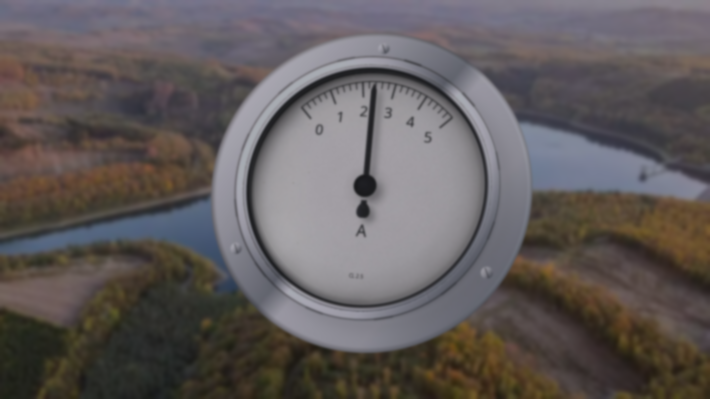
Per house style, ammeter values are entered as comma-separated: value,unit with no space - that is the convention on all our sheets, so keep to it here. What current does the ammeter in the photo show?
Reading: 2.4,A
